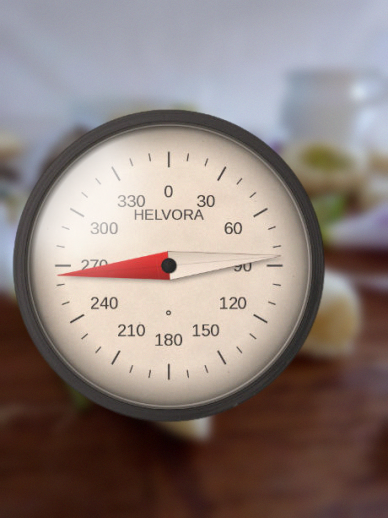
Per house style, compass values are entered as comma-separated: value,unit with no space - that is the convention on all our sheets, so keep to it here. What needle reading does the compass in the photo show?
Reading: 265,°
